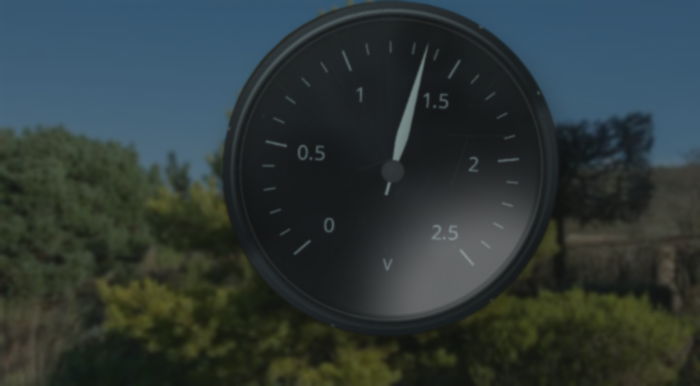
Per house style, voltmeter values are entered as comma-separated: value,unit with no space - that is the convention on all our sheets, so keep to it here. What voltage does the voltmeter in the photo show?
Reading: 1.35,V
